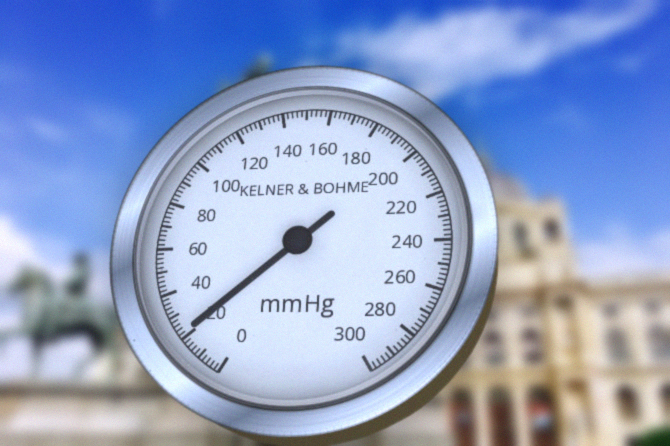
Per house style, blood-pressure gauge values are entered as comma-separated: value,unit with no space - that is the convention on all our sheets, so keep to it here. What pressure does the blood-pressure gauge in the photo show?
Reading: 20,mmHg
